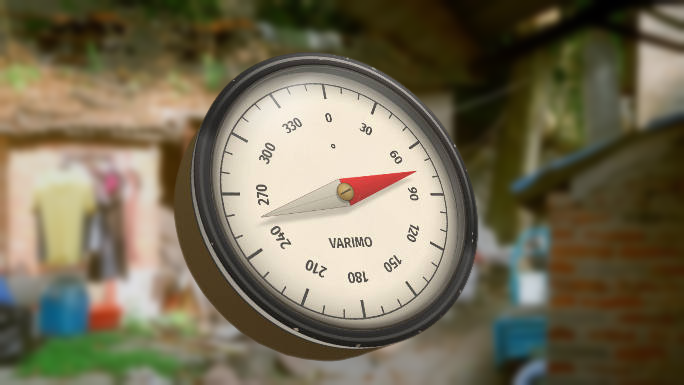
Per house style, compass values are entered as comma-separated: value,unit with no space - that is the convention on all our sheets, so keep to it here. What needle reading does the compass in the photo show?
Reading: 75,°
